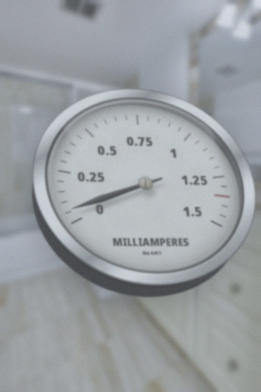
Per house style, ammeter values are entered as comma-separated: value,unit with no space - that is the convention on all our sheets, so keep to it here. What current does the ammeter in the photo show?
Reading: 0.05,mA
